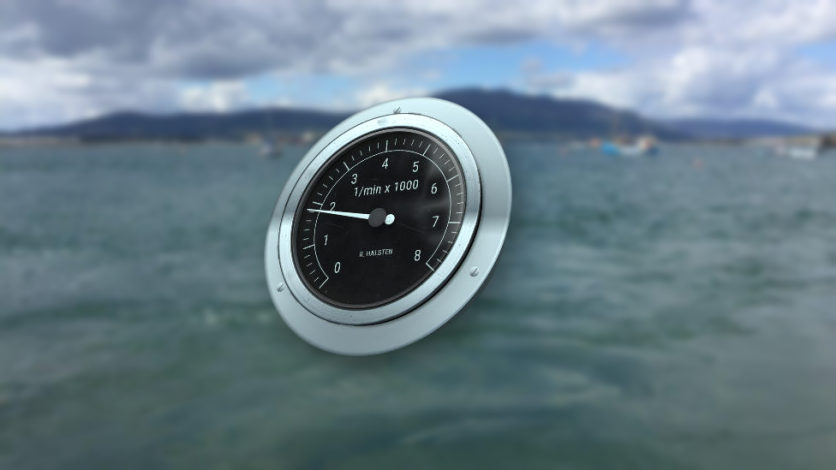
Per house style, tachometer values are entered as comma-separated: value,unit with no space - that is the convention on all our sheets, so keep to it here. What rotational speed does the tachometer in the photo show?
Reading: 1800,rpm
